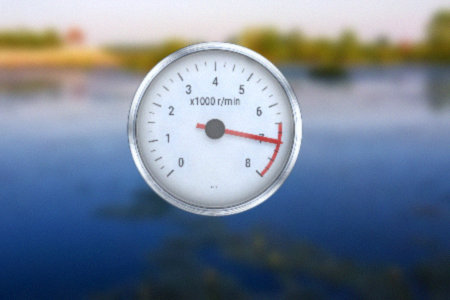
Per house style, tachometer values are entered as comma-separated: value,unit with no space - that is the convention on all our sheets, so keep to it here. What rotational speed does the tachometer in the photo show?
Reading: 7000,rpm
